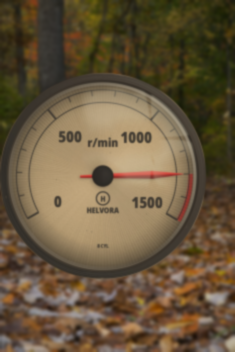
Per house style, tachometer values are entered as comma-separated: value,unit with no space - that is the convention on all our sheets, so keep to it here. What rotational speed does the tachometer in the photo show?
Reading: 1300,rpm
